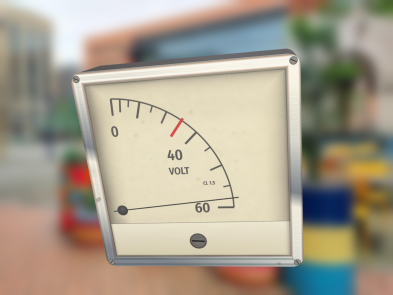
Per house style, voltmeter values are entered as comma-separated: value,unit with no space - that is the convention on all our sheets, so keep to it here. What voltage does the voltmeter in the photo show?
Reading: 57.5,V
